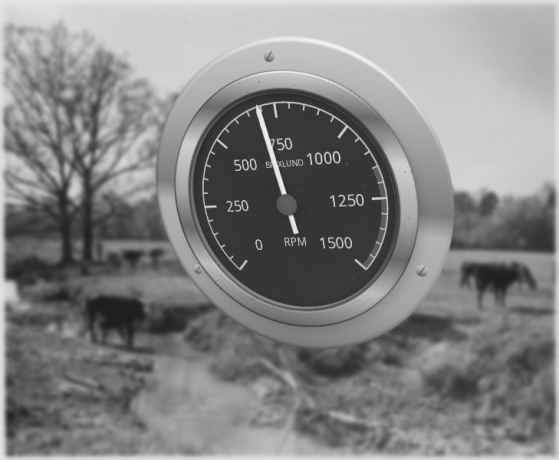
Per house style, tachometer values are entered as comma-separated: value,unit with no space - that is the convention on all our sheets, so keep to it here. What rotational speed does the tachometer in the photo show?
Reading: 700,rpm
